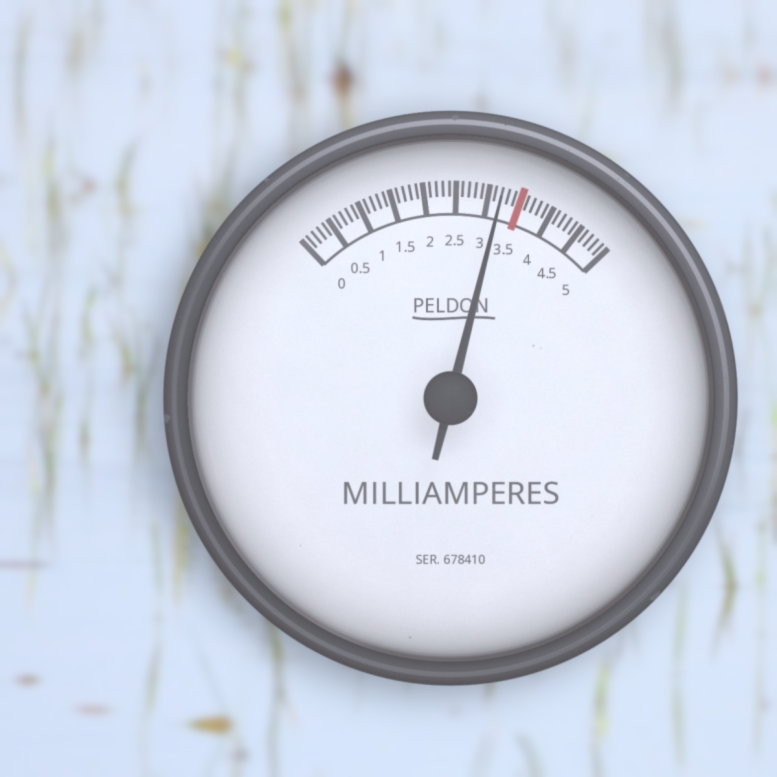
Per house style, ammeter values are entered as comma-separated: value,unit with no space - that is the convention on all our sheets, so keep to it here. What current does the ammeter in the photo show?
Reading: 3.2,mA
